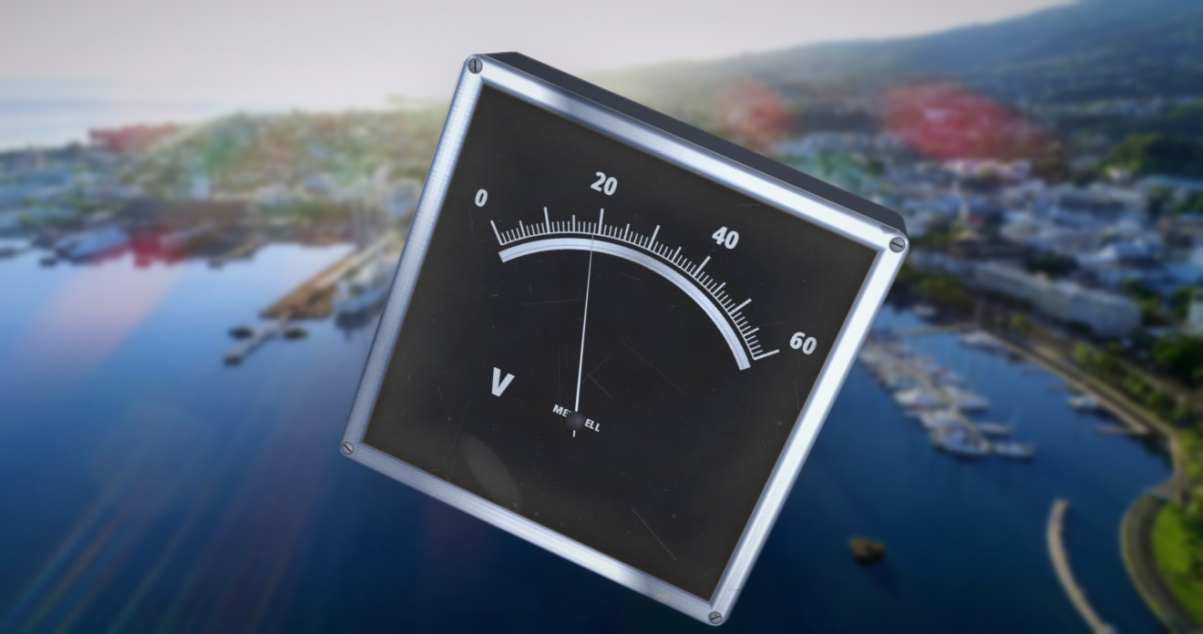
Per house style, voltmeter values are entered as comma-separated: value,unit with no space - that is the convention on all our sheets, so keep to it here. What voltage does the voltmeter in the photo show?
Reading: 19,V
